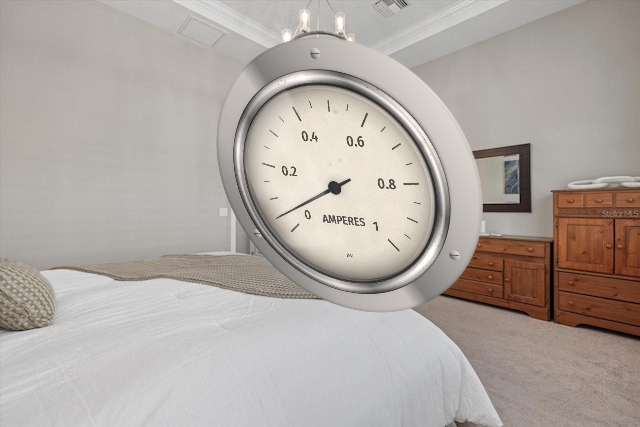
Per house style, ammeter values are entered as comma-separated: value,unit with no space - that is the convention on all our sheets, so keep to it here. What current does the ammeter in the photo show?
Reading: 0.05,A
